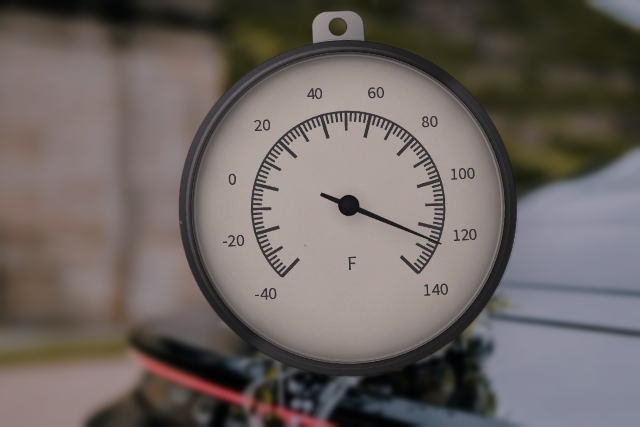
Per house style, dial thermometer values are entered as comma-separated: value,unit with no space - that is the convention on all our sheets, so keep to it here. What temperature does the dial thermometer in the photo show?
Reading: 126,°F
